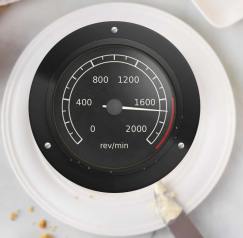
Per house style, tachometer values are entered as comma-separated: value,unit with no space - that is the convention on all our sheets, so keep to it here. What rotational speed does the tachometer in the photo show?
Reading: 1700,rpm
